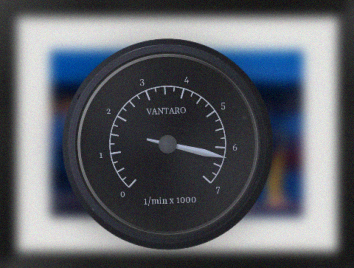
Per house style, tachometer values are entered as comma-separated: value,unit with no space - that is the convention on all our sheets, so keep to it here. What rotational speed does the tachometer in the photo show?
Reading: 6250,rpm
